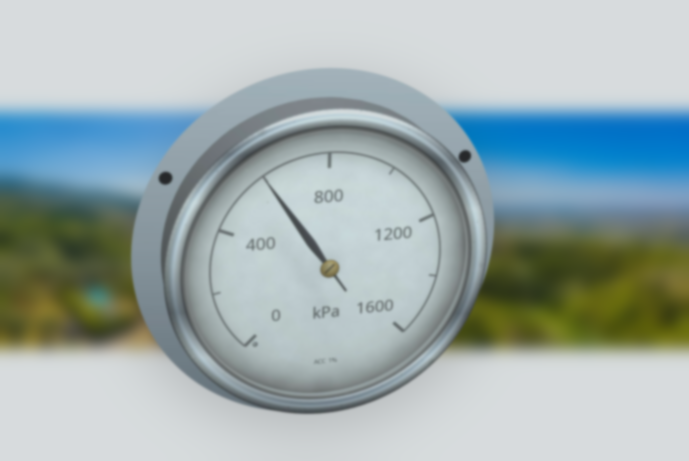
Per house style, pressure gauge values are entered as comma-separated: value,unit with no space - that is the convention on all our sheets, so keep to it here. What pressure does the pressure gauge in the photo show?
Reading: 600,kPa
